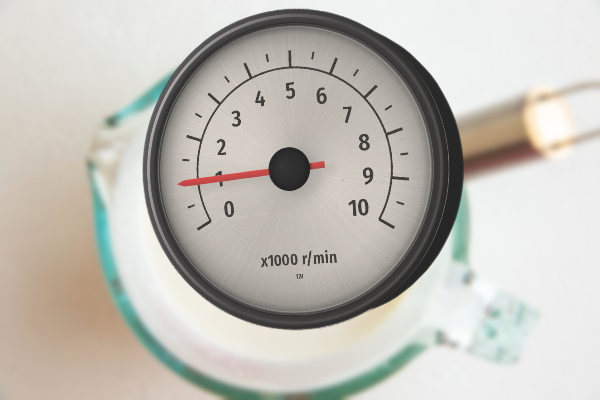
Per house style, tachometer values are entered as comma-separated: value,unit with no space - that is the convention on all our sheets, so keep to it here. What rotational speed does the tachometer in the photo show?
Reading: 1000,rpm
